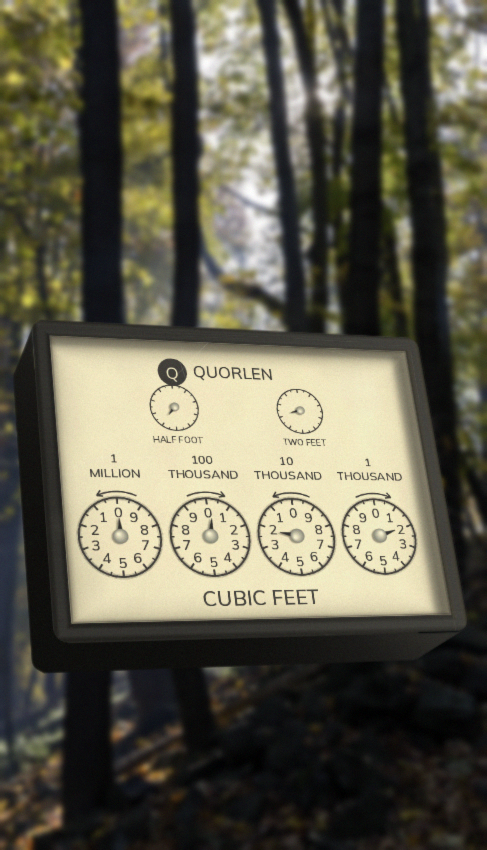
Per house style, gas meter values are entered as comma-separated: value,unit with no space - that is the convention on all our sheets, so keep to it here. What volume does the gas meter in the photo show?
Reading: 2200,ft³
